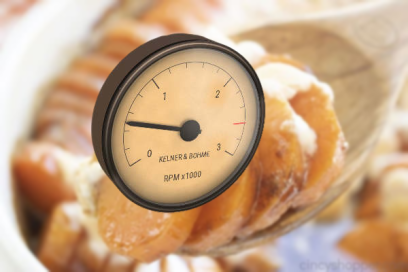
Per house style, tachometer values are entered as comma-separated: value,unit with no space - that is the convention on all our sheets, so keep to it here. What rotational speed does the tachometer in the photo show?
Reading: 500,rpm
